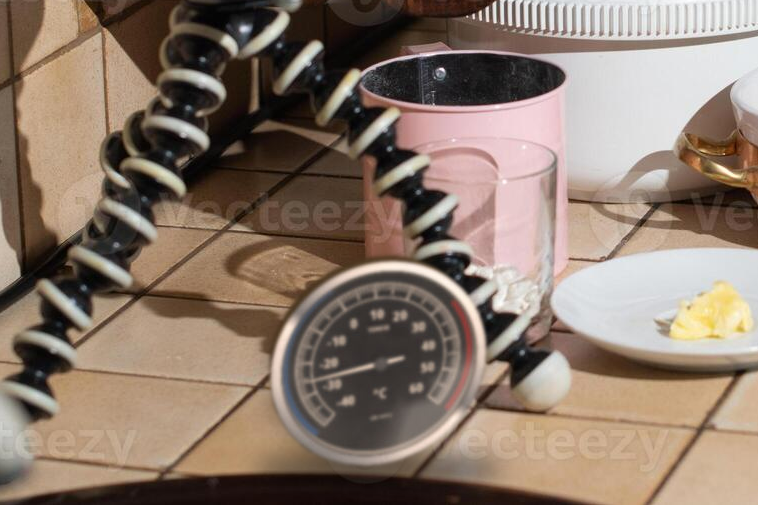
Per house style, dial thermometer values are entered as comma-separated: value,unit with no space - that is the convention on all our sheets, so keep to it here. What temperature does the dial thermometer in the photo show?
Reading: -25,°C
